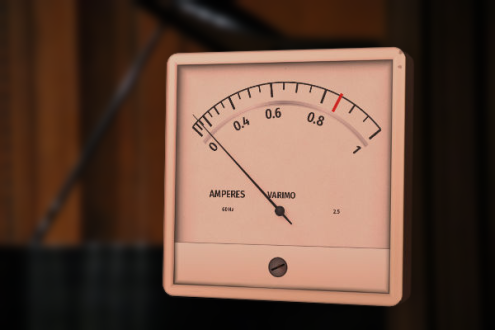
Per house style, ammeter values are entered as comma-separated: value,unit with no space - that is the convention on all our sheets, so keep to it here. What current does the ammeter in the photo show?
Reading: 0.15,A
